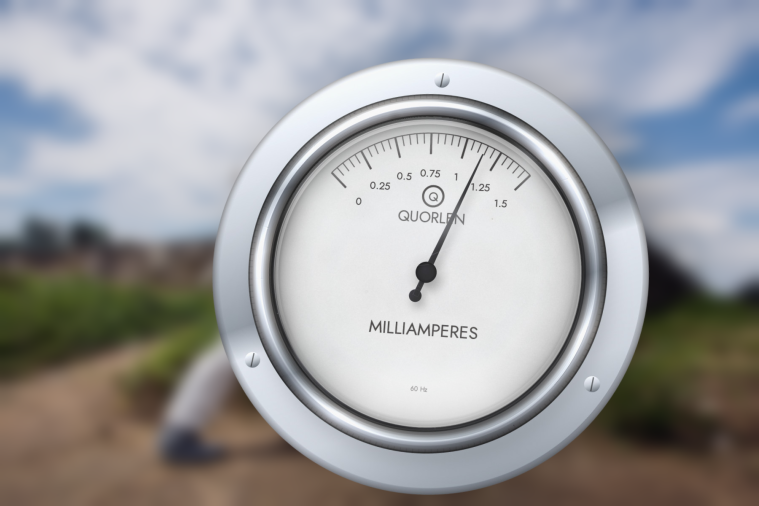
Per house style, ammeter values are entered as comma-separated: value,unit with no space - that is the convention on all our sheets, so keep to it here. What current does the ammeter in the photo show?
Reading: 1.15,mA
